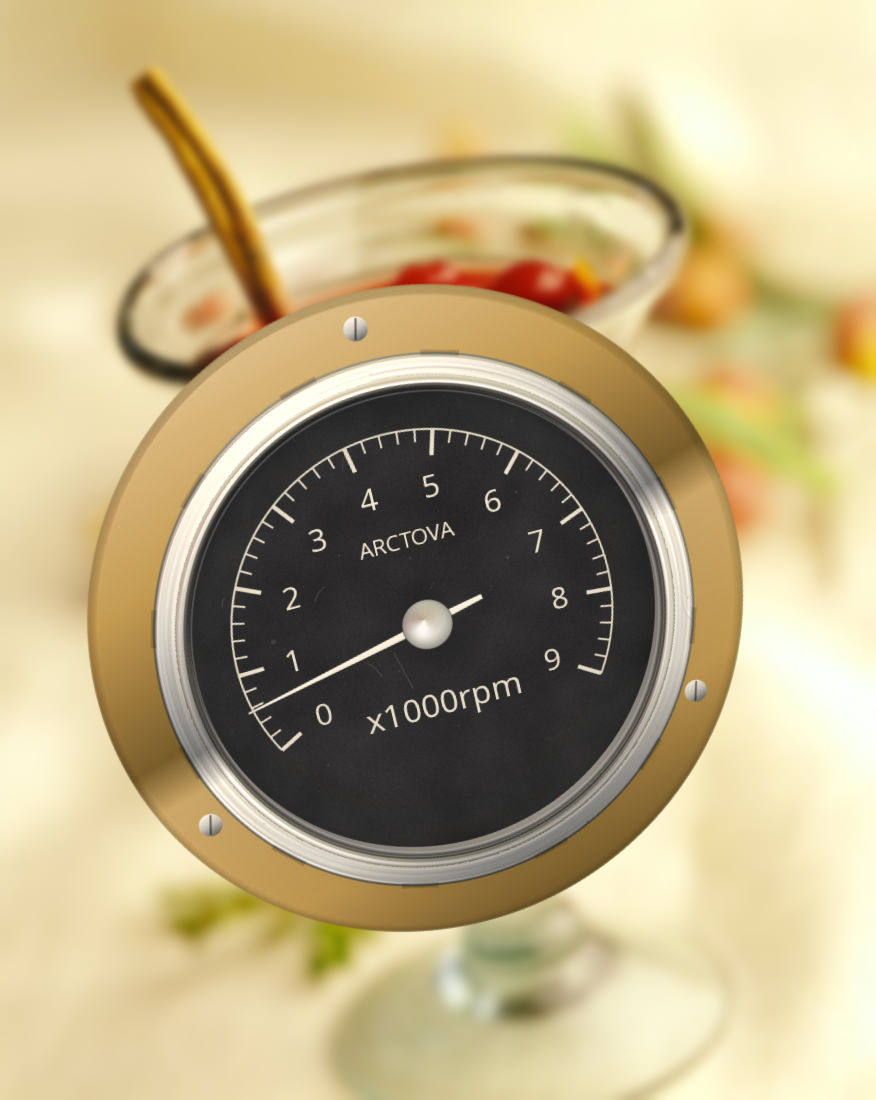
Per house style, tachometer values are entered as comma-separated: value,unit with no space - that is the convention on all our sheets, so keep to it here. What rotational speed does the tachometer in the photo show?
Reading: 600,rpm
